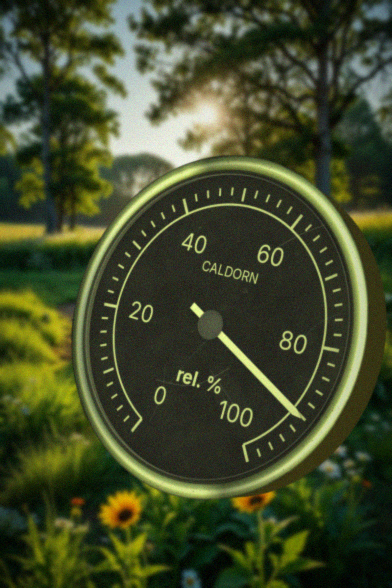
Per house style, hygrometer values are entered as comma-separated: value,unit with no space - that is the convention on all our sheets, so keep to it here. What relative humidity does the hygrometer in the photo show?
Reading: 90,%
